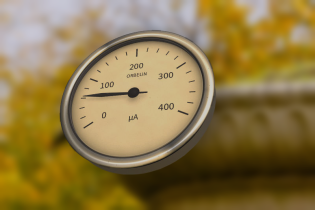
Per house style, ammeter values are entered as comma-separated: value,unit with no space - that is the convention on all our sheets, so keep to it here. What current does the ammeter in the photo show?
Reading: 60,µA
